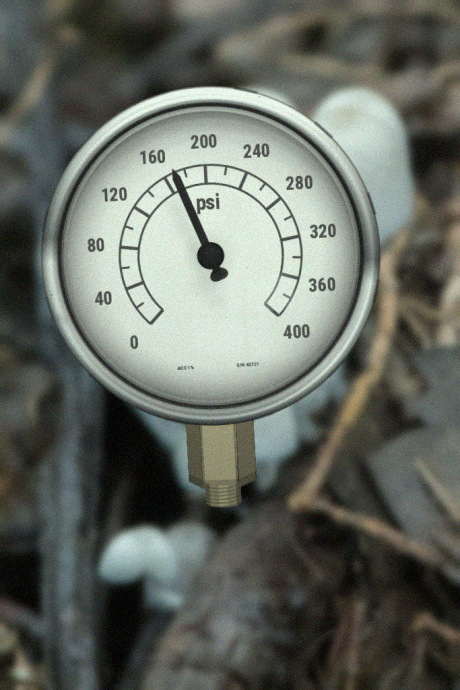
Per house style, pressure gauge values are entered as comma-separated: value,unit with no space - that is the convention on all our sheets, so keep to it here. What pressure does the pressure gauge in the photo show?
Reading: 170,psi
